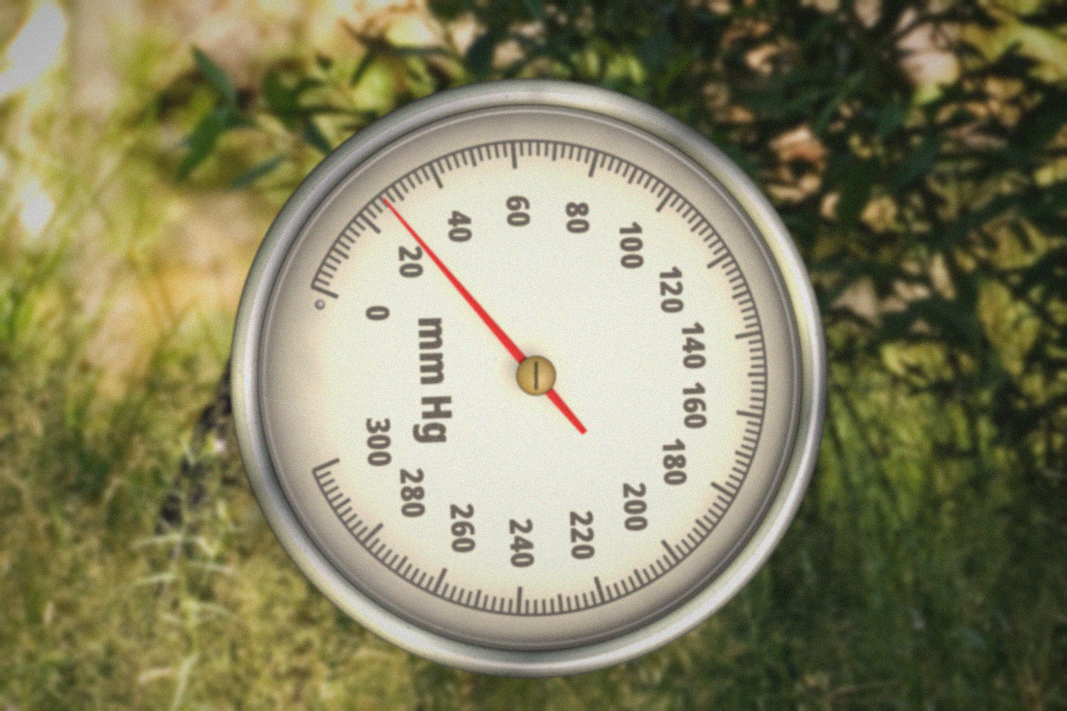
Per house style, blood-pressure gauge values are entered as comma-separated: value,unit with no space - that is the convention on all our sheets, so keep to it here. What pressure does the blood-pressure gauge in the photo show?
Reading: 26,mmHg
